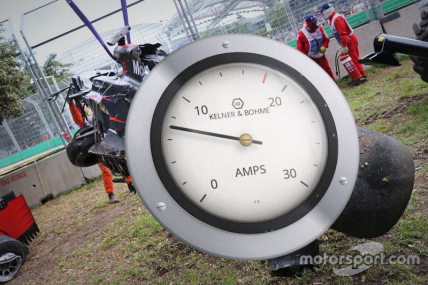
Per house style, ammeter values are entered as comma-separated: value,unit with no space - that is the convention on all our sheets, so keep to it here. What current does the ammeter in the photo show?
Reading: 7,A
